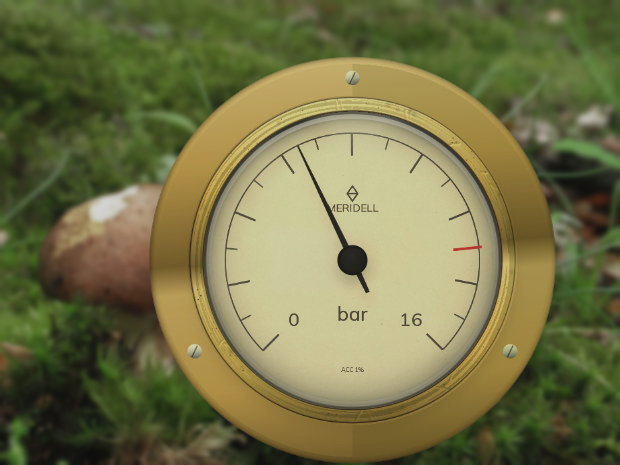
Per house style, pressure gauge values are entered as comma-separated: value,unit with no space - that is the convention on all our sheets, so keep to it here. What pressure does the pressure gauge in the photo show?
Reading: 6.5,bar
